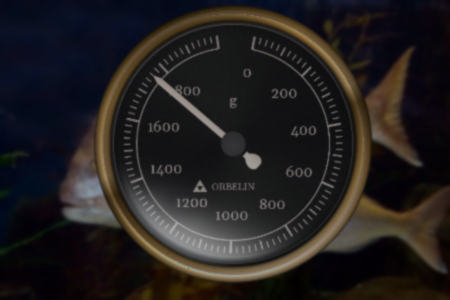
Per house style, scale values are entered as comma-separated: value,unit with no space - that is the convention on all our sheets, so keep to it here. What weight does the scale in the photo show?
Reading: 1760,g
